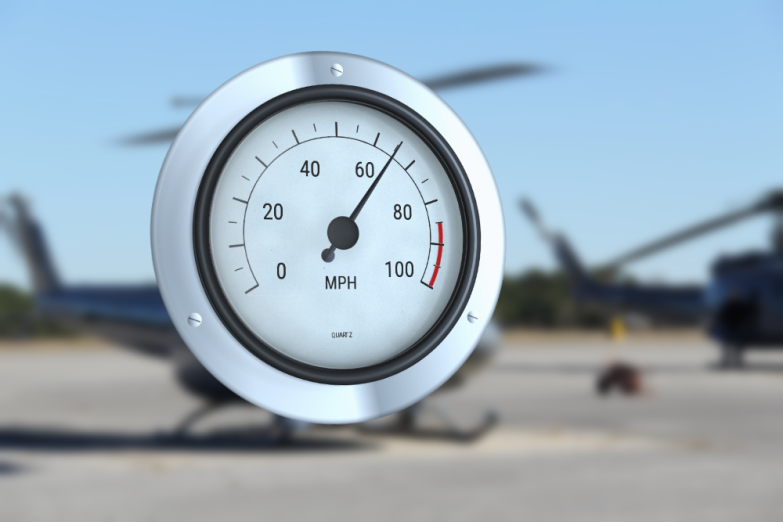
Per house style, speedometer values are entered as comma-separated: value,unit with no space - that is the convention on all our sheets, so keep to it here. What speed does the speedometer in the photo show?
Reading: 65,mph
